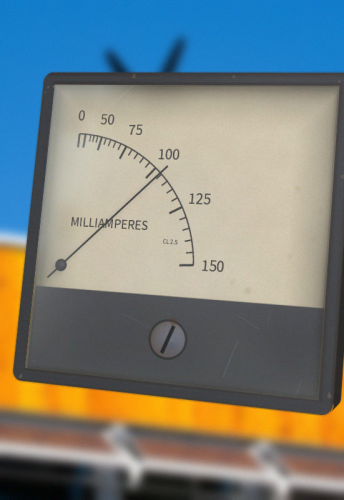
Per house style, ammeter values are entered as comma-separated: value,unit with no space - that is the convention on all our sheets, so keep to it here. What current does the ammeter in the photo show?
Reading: 105,mA
